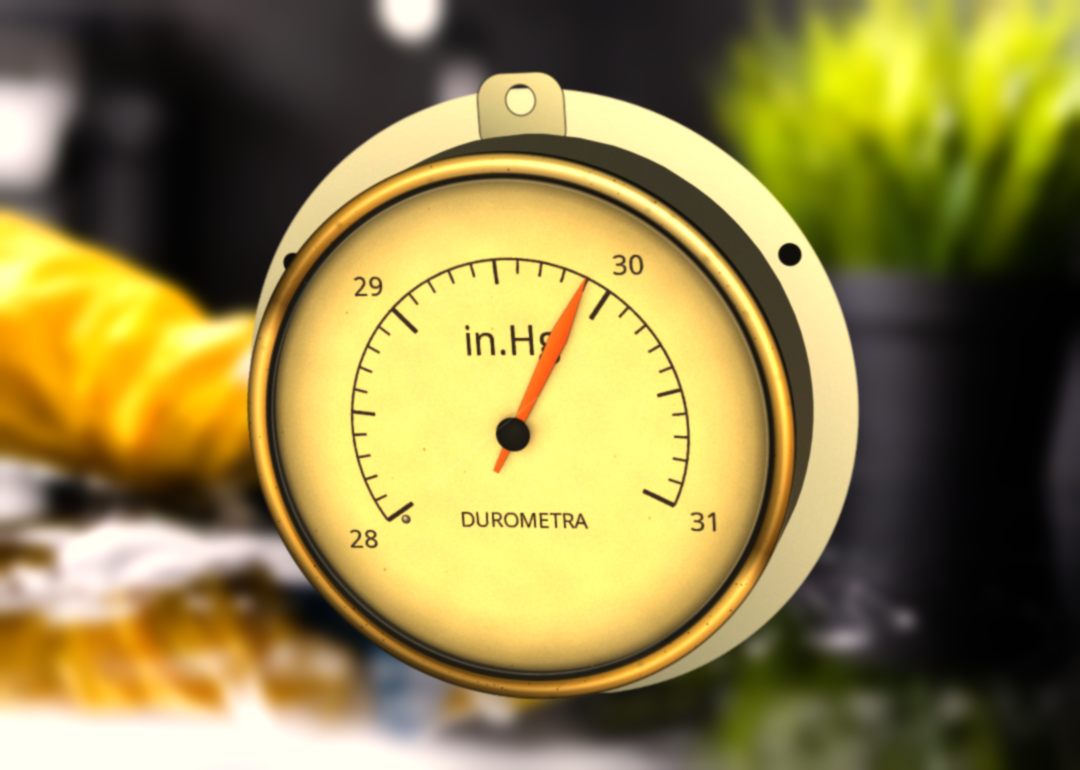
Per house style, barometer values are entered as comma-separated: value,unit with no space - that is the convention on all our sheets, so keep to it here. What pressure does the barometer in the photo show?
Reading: 29.9,inHg
